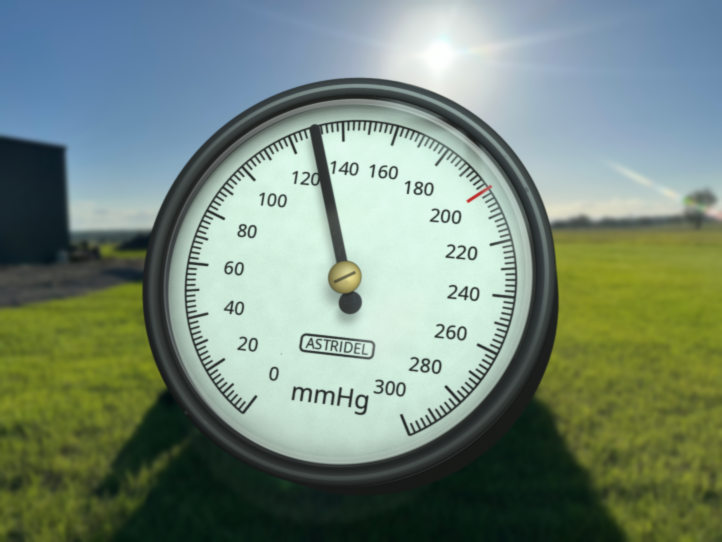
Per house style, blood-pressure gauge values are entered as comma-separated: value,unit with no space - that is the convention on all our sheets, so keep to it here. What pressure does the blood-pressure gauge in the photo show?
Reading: 130,mmHg
